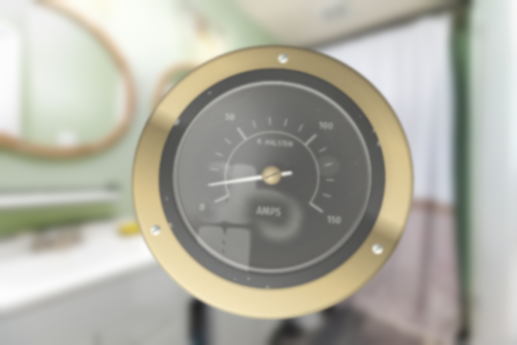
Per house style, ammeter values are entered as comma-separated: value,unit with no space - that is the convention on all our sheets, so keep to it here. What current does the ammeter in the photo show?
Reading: 10,A
